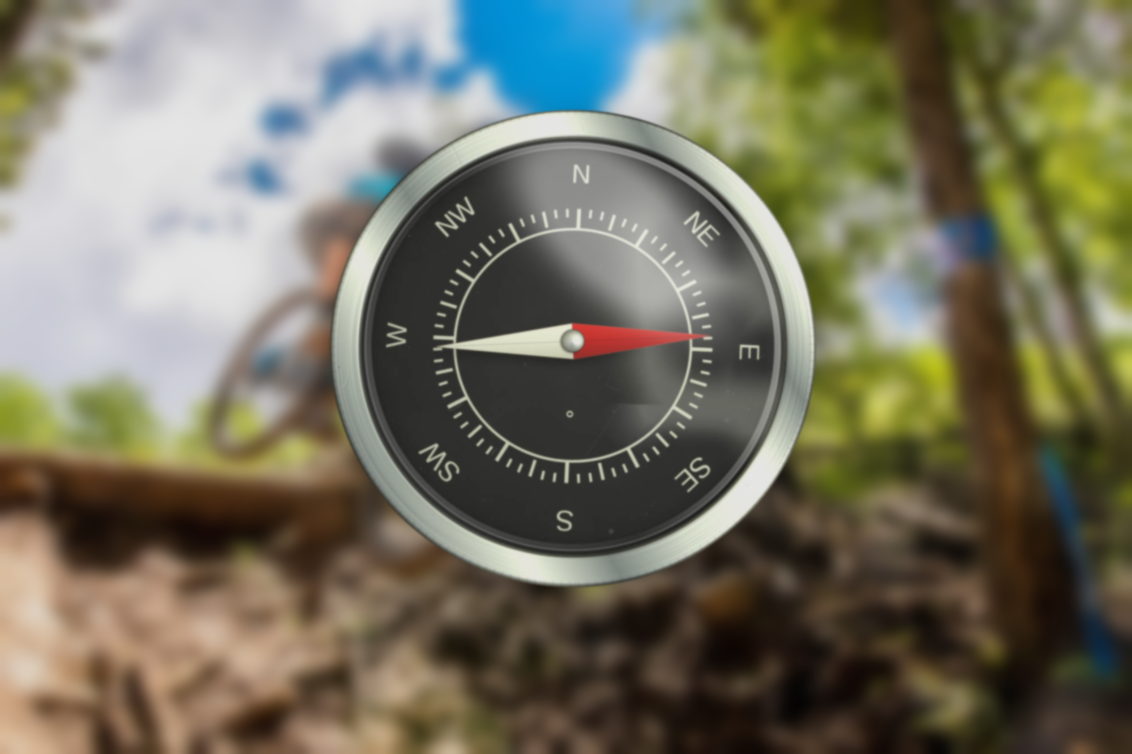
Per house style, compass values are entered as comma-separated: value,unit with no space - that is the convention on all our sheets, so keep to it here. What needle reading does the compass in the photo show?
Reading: 85,°
